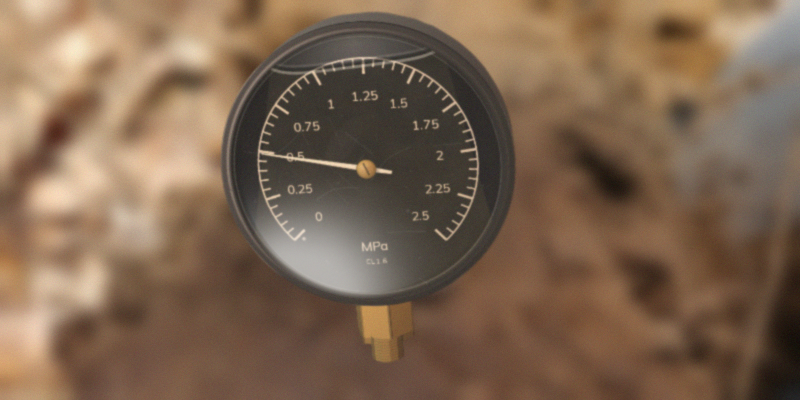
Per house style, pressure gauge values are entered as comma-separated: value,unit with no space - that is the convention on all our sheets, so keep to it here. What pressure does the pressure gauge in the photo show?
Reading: 0.5,MPa
